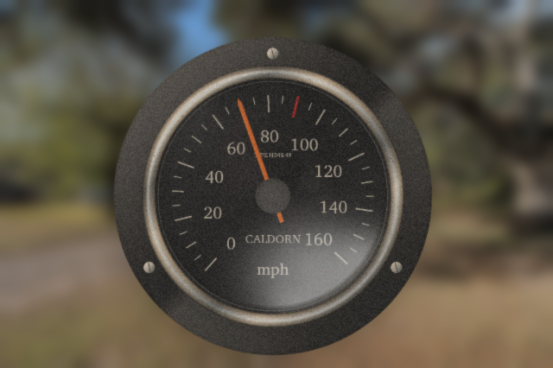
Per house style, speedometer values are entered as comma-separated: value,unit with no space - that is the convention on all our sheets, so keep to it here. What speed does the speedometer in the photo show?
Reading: 70,mph
